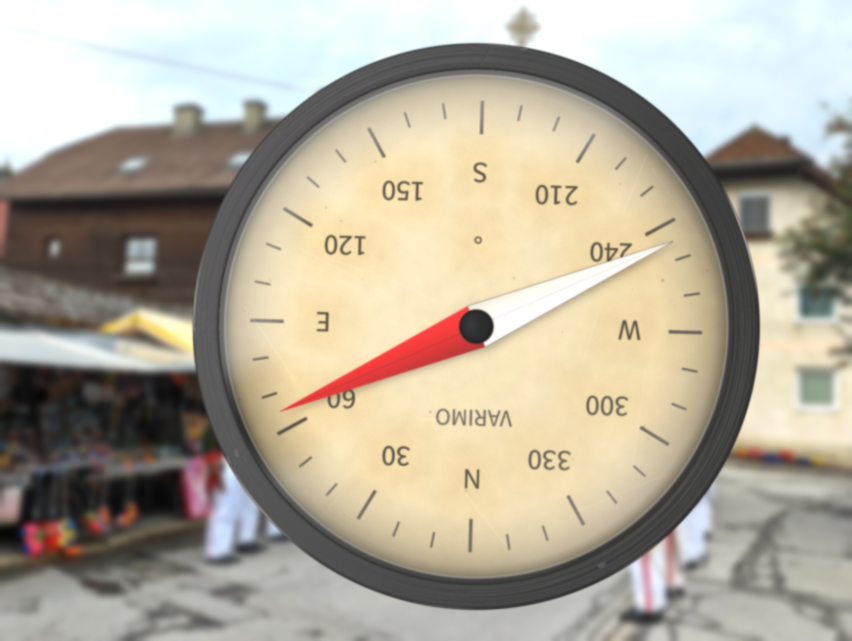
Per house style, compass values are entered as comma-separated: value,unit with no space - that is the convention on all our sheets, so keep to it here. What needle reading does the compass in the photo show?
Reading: 65,°
